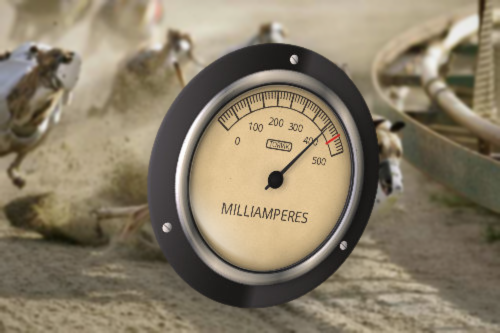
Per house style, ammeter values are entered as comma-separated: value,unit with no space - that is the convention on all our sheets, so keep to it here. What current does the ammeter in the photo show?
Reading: 400,mA
